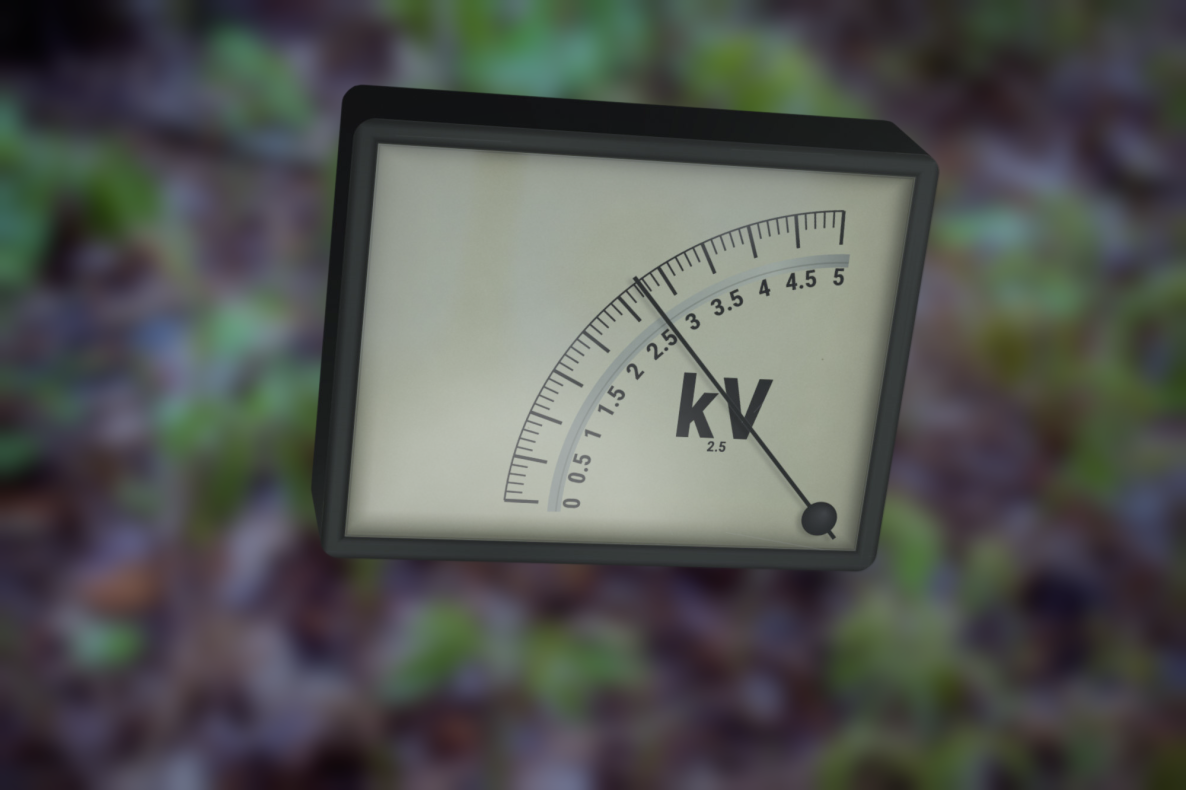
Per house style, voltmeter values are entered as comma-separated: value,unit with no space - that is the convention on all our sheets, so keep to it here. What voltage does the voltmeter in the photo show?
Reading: 2.75,kV
